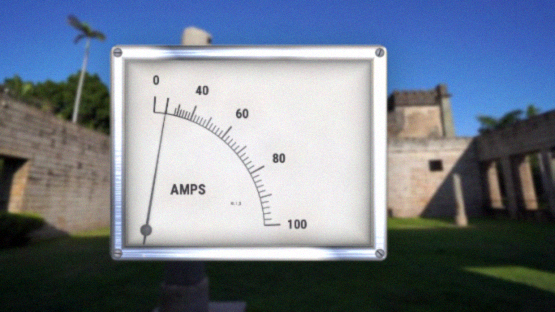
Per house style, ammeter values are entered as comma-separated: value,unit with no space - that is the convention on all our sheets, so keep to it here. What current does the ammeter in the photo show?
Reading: 20,A
